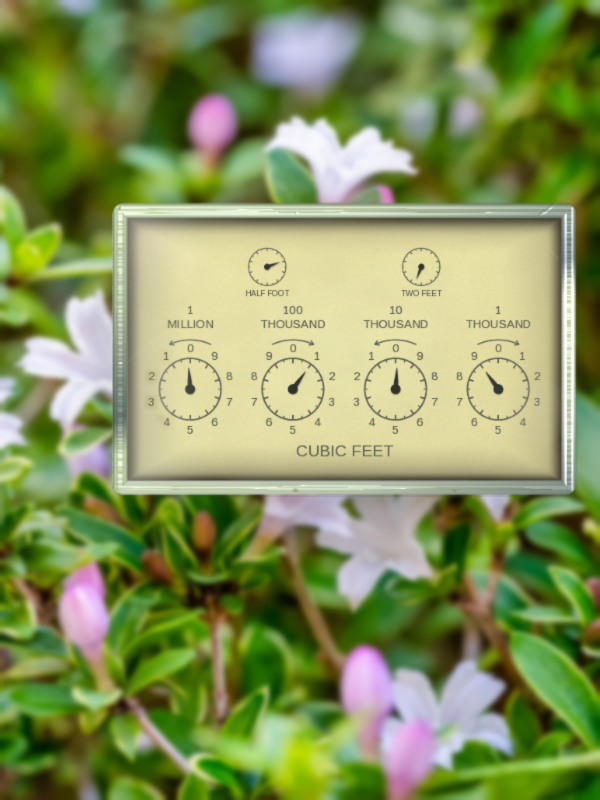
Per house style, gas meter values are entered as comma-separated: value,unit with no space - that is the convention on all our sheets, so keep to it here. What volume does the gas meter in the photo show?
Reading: 9900,ft³
